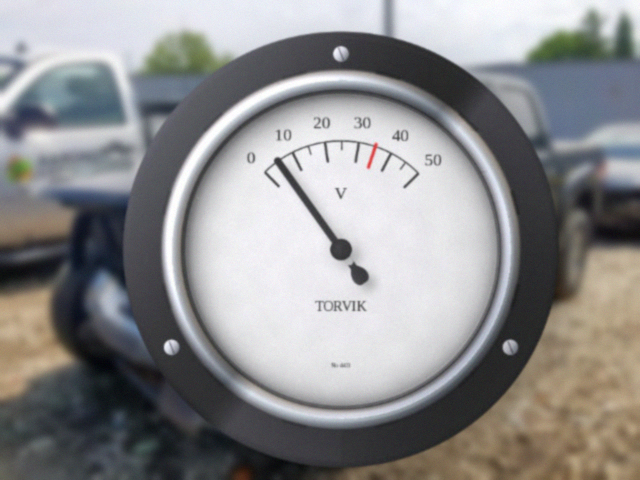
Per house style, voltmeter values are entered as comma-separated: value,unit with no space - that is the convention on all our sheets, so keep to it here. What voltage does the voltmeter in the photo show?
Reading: 5,V
